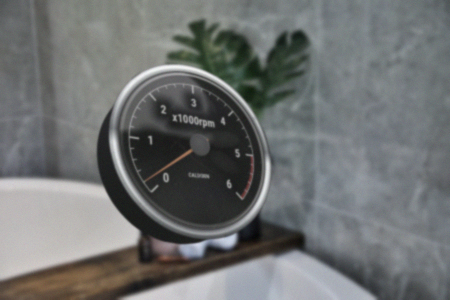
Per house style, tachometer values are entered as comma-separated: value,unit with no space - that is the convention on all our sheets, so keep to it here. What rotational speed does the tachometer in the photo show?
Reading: 200,rpm
